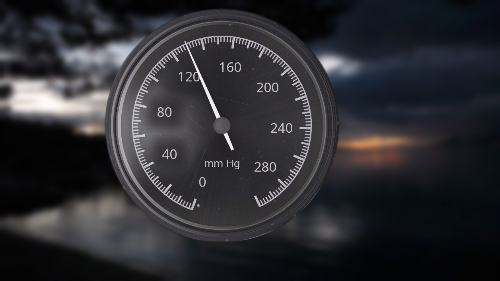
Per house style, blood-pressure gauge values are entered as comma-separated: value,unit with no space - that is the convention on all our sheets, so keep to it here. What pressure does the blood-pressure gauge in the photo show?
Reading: 130,mmHg
